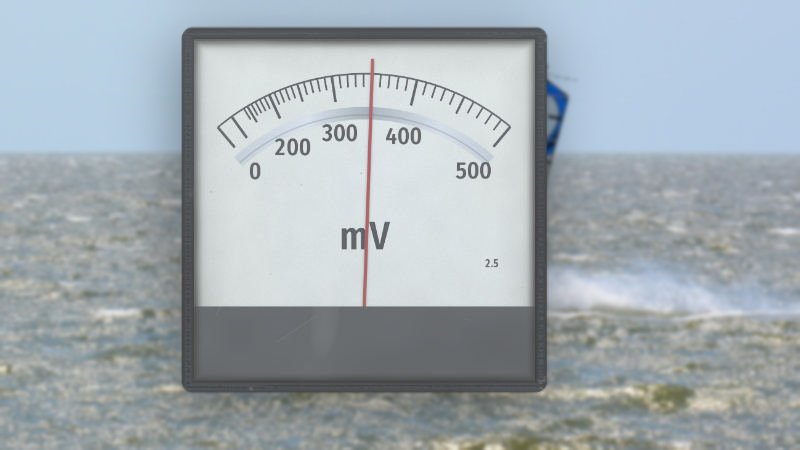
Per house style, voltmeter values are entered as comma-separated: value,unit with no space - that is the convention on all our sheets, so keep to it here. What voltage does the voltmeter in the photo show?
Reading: 350,mV
